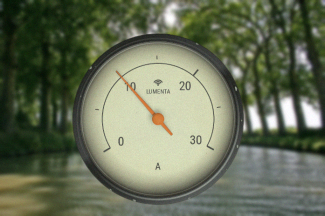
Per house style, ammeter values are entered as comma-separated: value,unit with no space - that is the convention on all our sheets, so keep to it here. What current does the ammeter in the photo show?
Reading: 10,A
